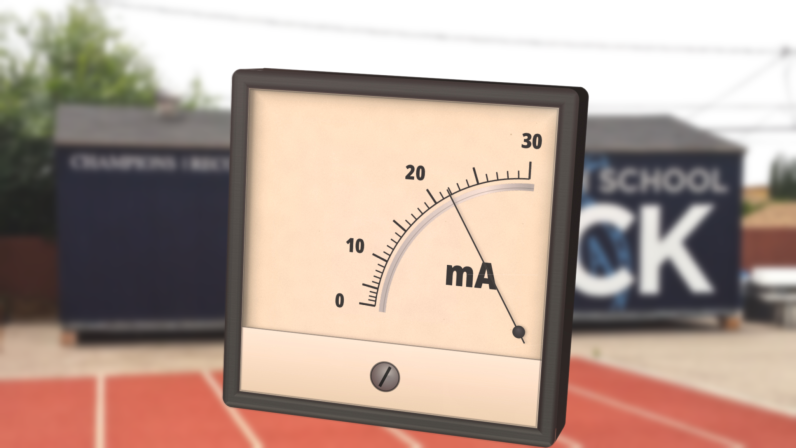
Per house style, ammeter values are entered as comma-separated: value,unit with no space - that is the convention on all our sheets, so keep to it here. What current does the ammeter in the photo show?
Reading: 22,mA
